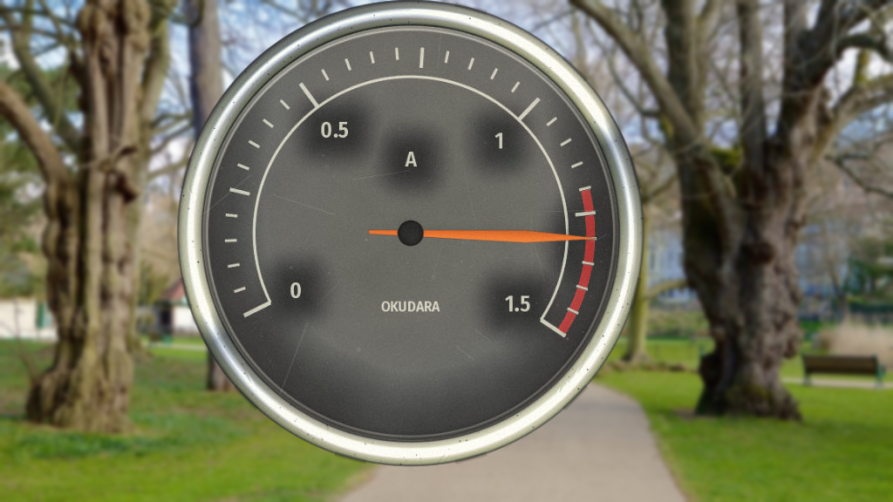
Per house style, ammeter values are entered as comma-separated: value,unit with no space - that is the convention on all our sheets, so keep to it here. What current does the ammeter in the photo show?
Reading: 1.3,A
